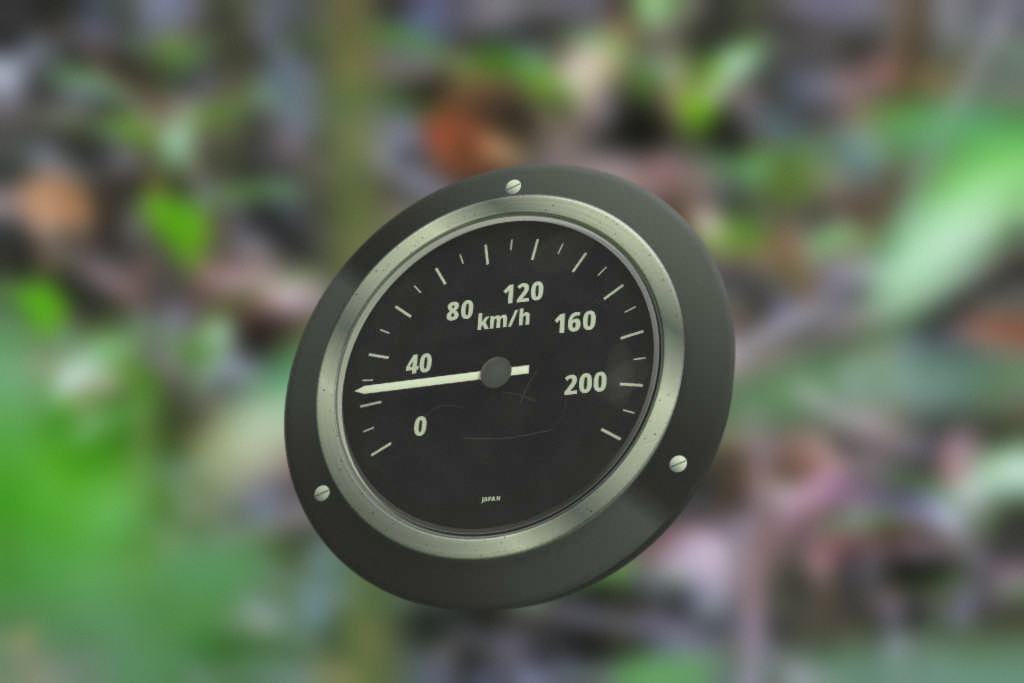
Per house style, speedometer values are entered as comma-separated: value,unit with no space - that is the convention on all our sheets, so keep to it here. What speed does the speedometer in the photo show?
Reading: 25,km/h
